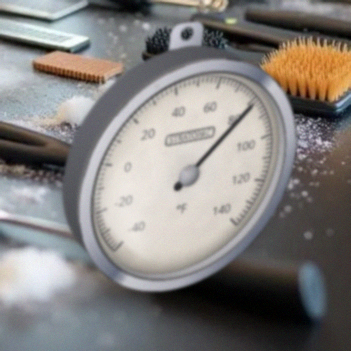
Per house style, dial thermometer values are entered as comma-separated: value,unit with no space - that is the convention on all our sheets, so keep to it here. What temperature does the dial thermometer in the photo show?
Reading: 80,°F
